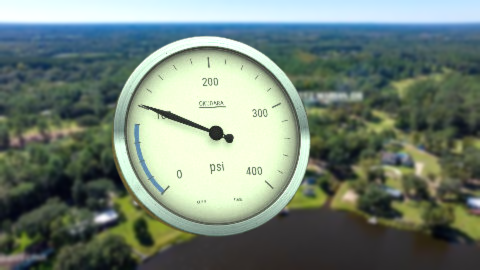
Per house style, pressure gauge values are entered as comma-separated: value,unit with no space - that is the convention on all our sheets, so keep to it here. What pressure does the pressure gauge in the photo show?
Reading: 100,psi
